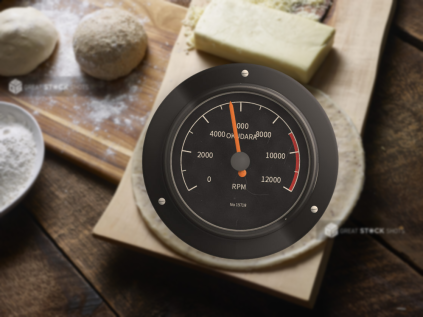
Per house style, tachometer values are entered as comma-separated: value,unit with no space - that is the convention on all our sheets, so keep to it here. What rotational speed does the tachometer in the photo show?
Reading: 5500,rpm
